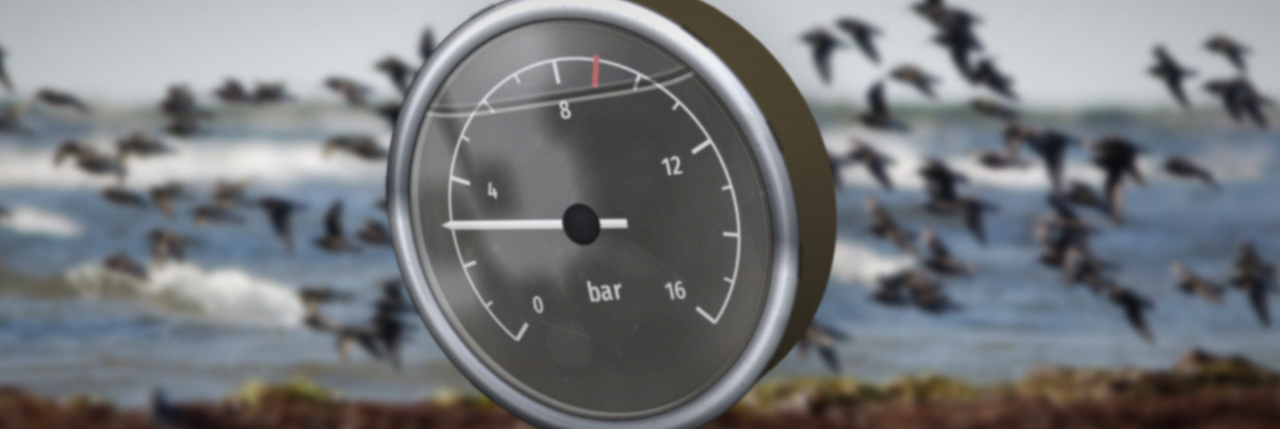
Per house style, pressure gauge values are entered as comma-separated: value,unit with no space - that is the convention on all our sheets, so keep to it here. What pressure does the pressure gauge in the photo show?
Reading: 3,bar
